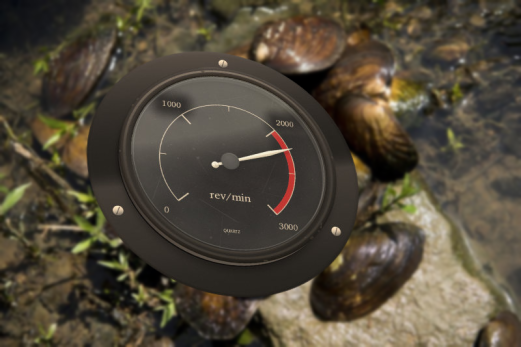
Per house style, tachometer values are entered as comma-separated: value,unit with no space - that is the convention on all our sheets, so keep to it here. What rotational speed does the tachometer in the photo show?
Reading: 2250,rpm
